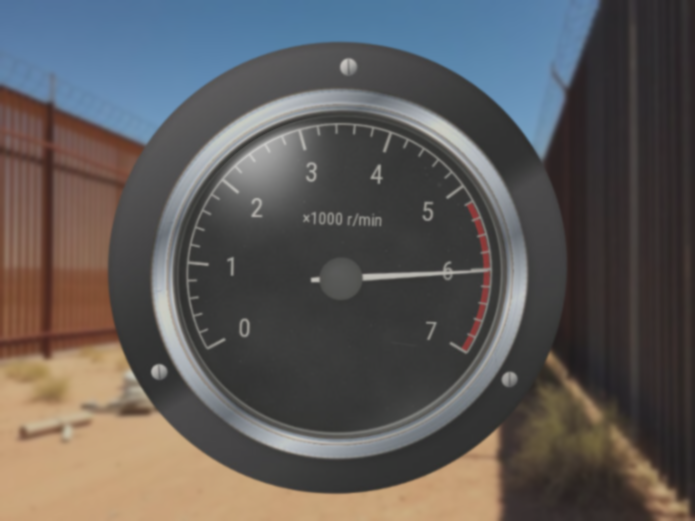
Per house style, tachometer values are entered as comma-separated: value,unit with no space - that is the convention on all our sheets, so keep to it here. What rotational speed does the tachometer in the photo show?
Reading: 6000,rpm
